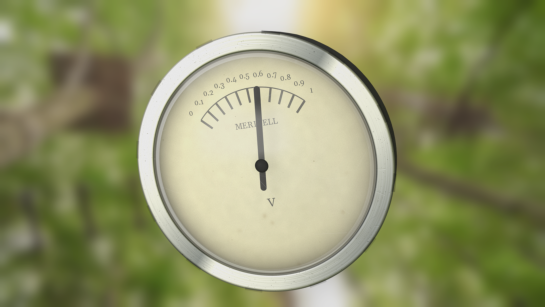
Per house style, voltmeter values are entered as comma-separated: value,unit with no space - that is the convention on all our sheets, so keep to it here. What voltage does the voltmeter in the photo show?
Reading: 0.6,V
